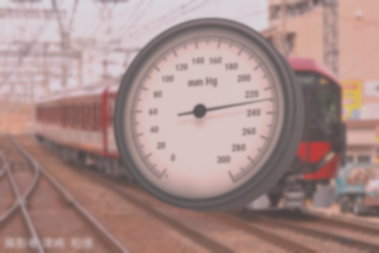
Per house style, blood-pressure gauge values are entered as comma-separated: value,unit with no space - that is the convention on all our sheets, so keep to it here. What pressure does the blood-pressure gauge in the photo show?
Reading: 230,mmHg
